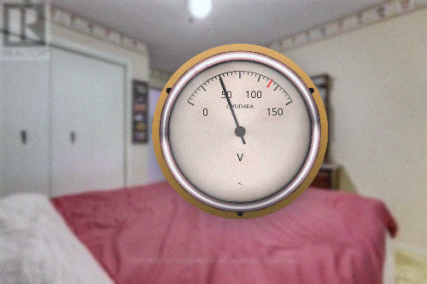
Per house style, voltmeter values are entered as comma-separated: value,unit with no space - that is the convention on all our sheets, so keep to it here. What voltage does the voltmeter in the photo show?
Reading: 50,V
